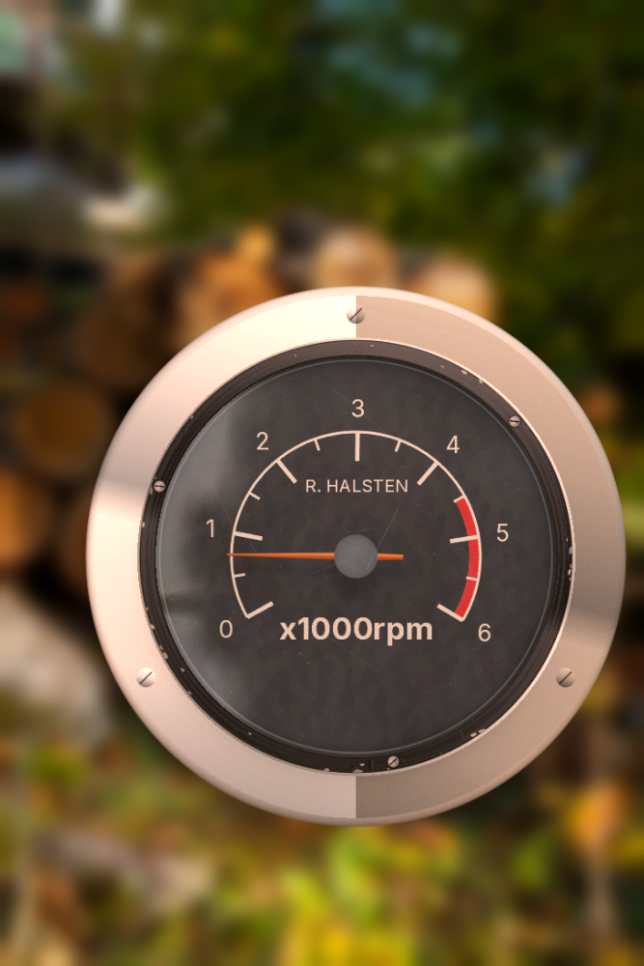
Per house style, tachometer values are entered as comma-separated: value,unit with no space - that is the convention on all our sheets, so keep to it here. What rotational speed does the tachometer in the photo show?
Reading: 750,rpm
